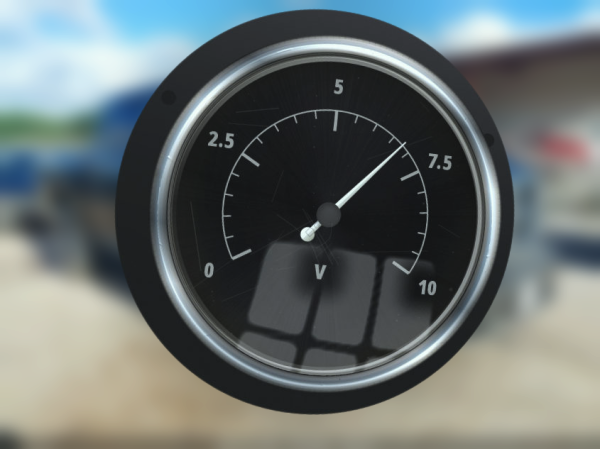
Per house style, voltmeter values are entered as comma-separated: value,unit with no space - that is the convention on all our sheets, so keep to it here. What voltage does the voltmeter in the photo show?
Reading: 6.75,V
